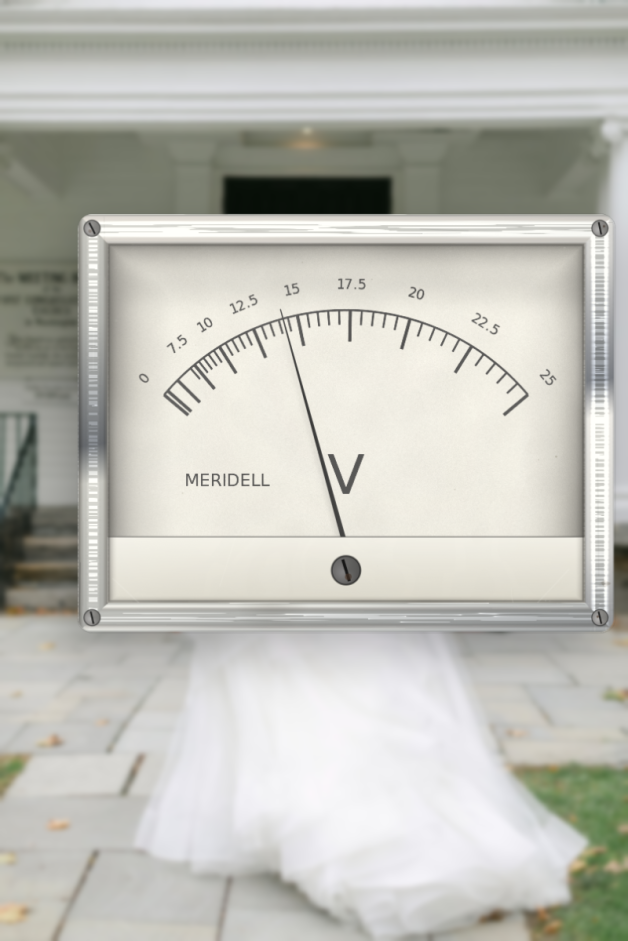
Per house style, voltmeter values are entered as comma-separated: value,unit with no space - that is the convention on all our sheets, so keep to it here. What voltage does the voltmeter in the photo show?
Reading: 14.25,V
